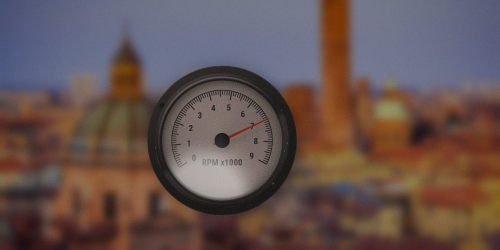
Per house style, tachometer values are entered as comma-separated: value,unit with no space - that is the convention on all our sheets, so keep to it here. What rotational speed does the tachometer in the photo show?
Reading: 7000,rpm
